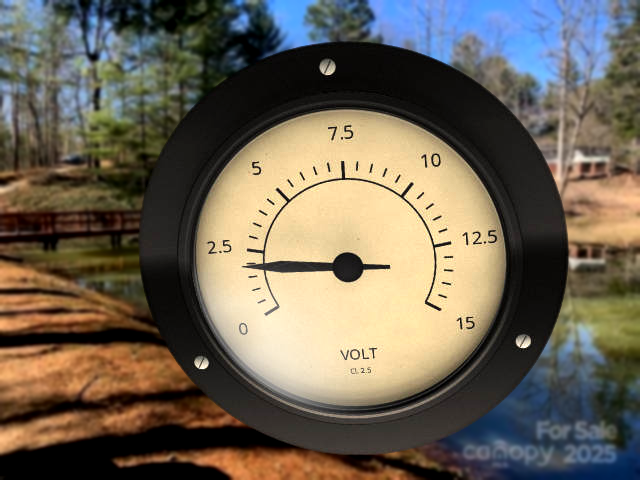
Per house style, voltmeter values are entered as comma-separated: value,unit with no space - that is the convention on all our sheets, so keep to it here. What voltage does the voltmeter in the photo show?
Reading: 2,V
